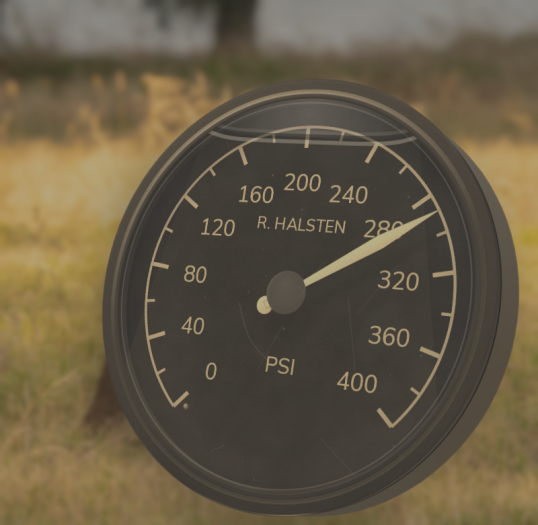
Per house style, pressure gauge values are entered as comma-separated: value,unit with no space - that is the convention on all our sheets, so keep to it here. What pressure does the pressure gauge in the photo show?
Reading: 290,psi
